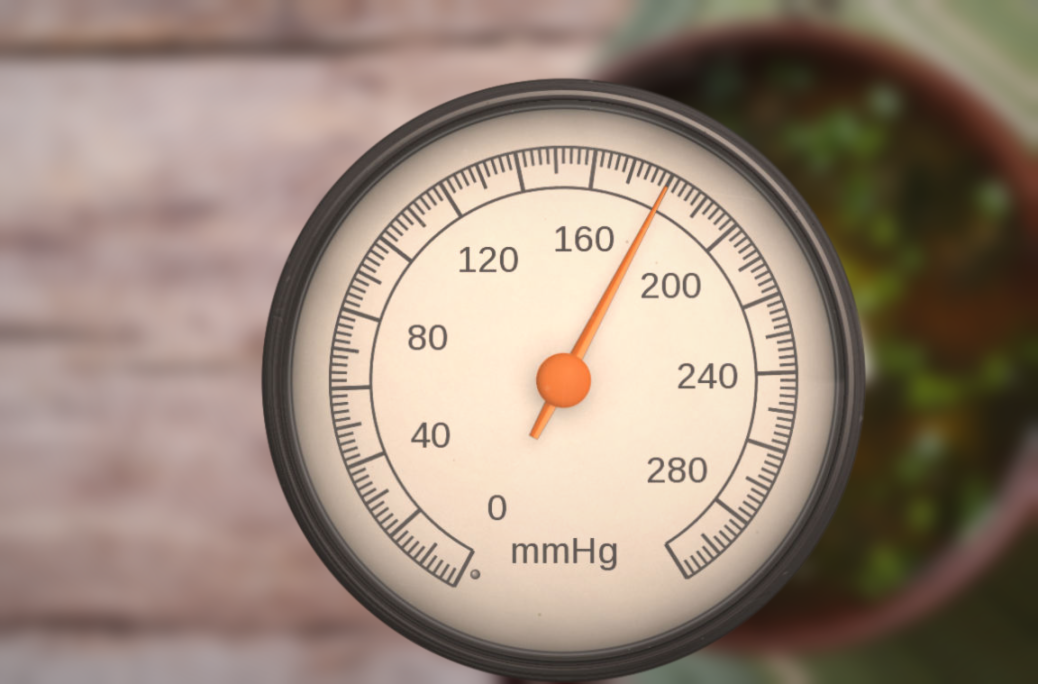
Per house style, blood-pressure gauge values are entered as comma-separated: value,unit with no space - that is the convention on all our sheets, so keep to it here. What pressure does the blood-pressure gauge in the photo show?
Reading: 180,mmHg
